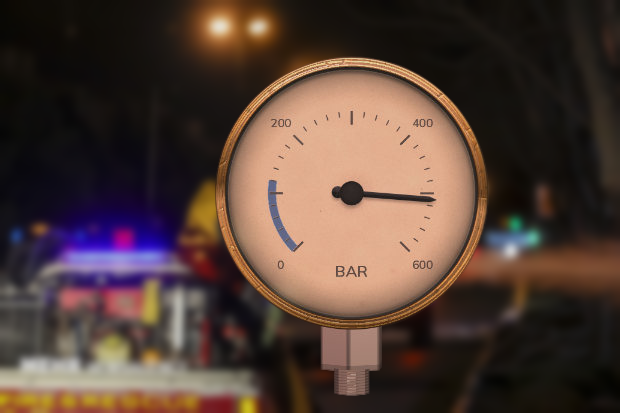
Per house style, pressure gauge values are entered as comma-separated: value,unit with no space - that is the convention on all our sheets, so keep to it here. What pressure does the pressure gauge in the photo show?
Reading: 510,bar
